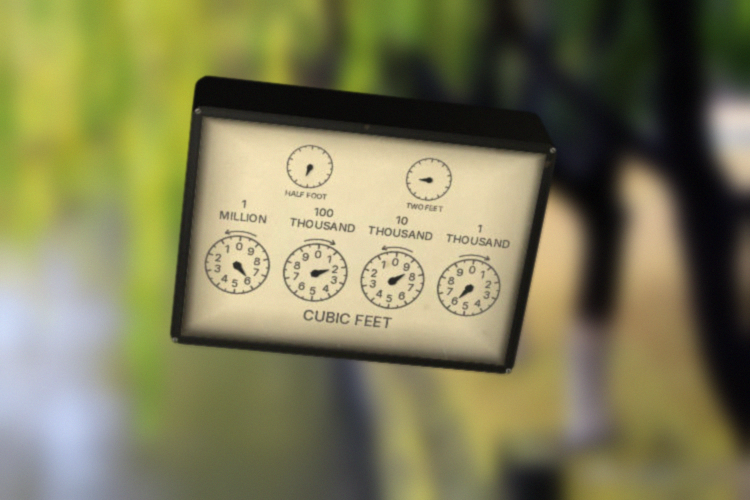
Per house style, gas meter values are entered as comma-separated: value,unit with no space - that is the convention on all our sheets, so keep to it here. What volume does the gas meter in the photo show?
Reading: 618600,ft³
